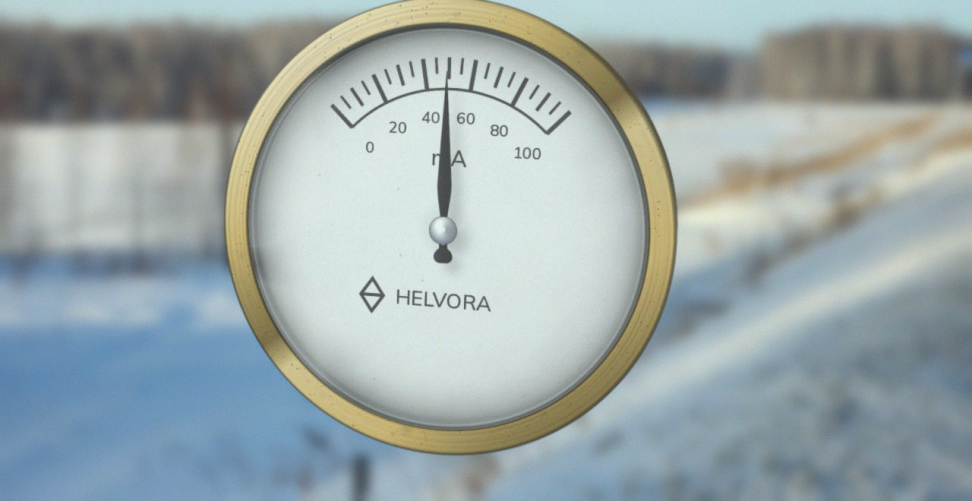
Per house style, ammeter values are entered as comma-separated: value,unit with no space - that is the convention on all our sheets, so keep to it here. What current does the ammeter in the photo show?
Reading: 50,mA
